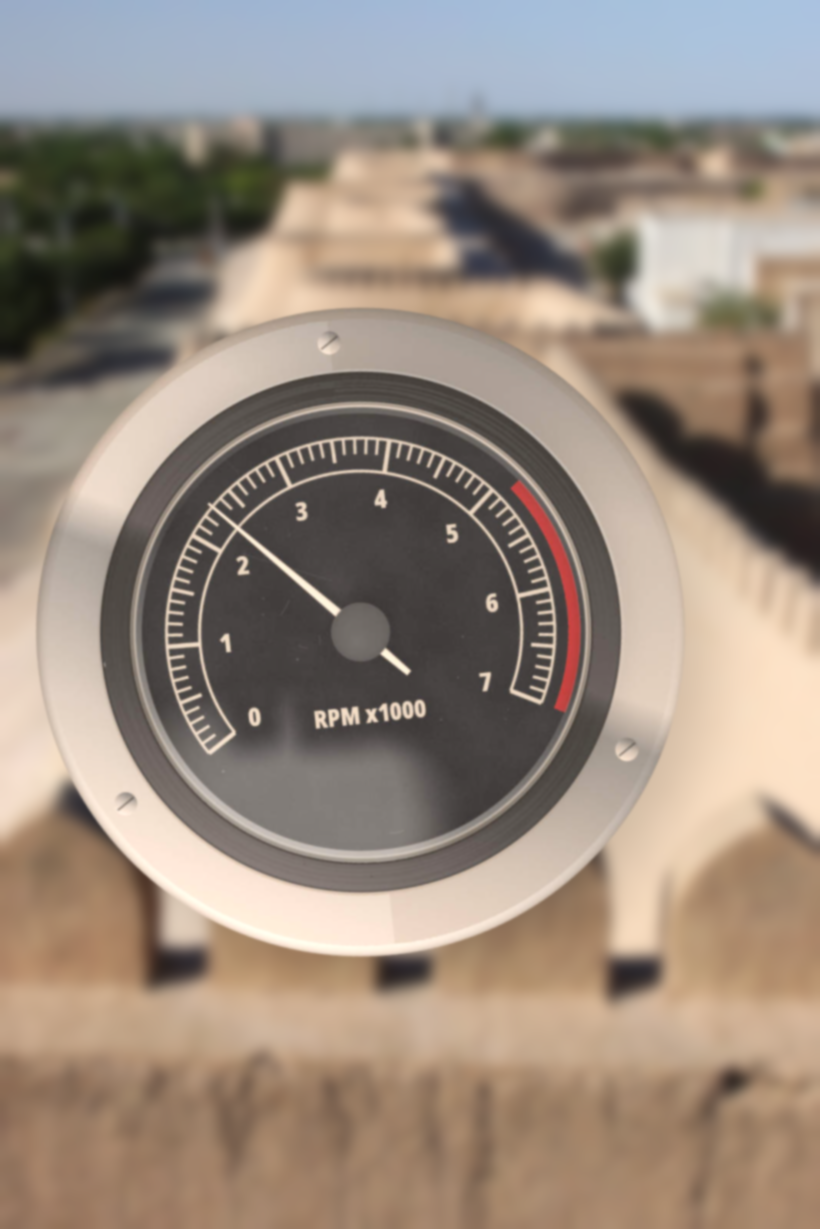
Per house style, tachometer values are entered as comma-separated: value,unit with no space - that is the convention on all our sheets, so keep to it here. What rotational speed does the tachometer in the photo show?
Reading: 2300,rpm
